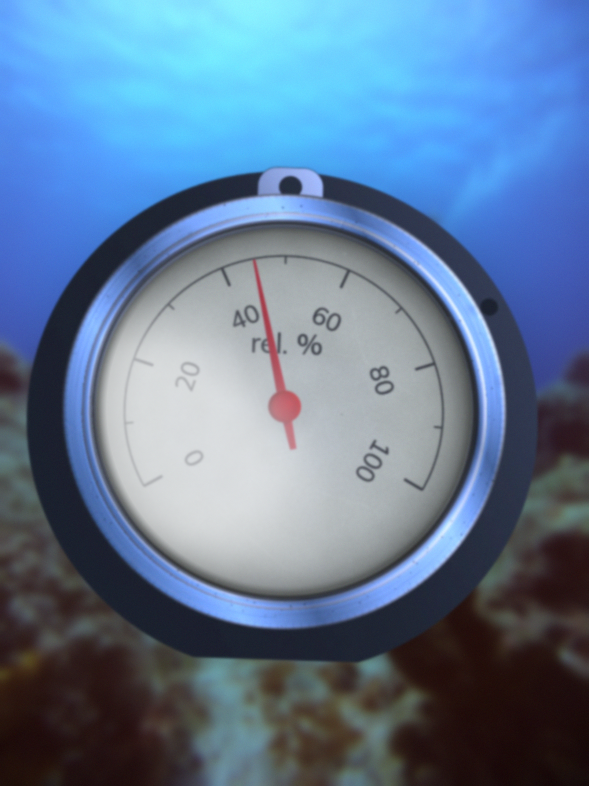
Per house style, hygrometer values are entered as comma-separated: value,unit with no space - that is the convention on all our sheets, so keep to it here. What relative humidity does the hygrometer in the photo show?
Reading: 45,%
